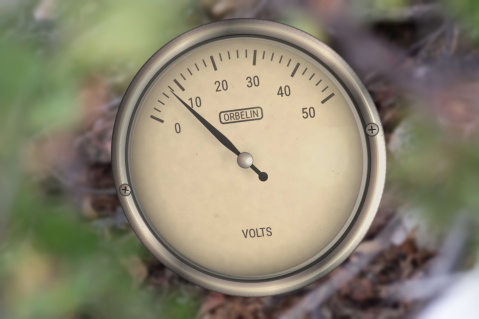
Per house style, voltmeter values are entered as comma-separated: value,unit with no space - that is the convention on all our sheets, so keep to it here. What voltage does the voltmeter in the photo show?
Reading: 8,V
